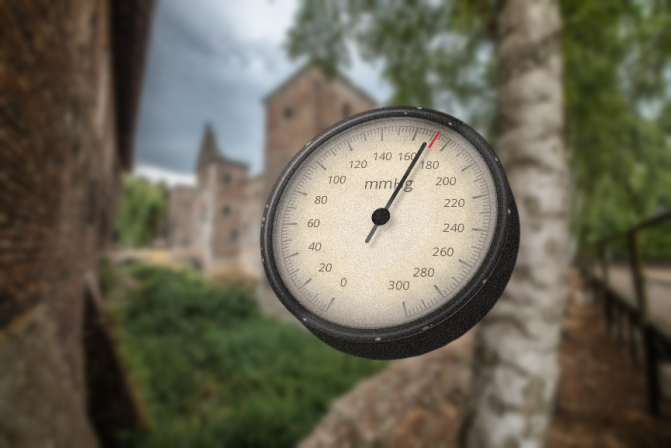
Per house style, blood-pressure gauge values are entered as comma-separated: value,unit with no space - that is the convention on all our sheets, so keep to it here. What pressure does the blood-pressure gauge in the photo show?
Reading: 170,mmHg
